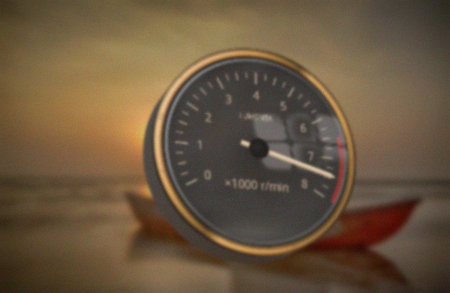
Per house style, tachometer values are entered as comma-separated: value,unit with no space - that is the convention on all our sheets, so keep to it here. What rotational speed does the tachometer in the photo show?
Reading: 7500,rpm
